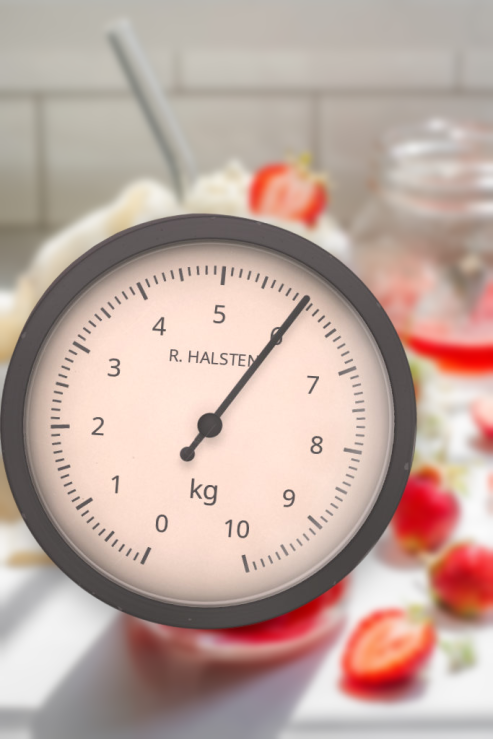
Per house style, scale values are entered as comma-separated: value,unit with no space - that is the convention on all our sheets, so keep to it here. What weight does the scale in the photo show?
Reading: 6,kg
